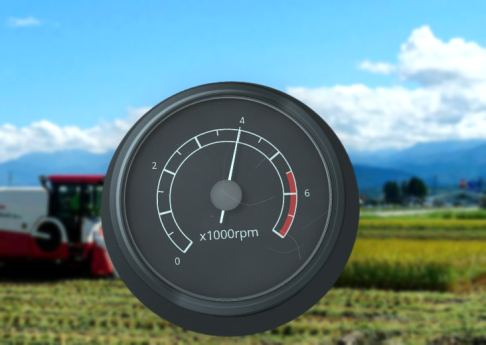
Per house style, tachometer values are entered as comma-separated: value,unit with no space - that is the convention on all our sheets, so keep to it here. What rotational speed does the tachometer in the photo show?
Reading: 4000,rpm
